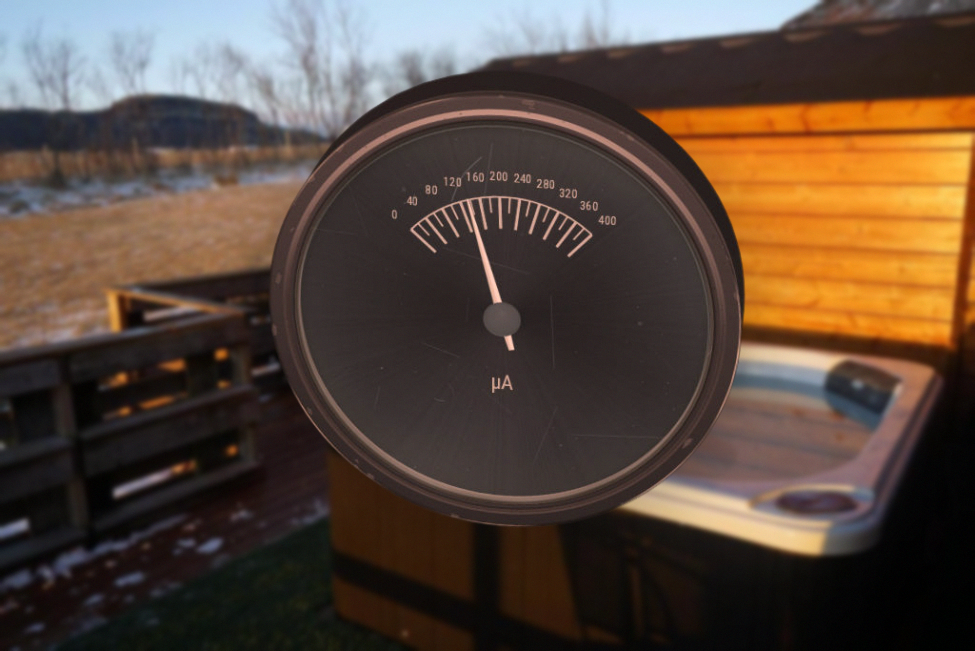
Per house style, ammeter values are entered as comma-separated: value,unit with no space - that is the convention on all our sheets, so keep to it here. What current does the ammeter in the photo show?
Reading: 140,µA
